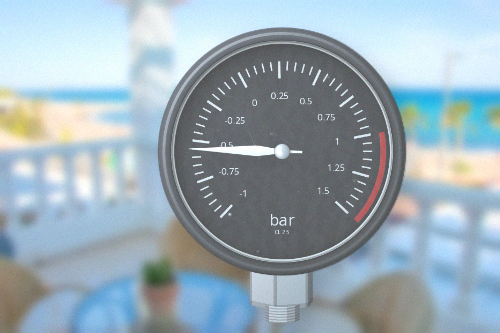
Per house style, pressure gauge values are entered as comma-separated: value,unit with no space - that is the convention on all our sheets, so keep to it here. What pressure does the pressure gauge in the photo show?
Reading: -0.55,bar
